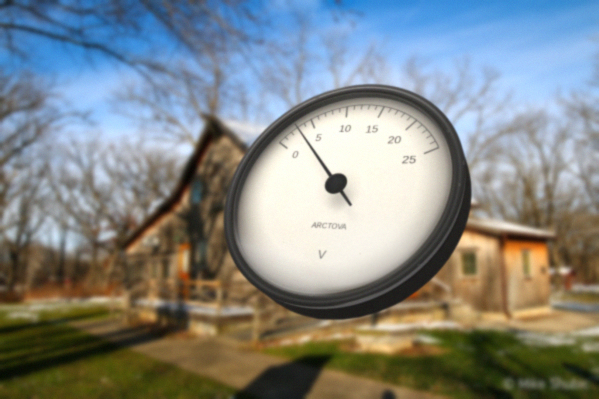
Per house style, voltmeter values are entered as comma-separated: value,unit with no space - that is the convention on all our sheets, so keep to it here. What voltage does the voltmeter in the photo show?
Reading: 3,V
